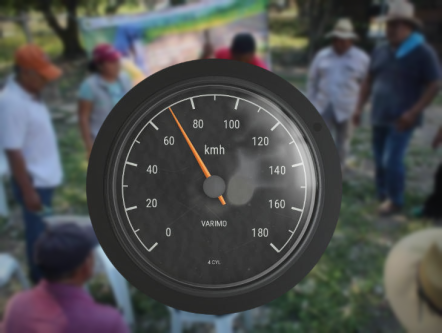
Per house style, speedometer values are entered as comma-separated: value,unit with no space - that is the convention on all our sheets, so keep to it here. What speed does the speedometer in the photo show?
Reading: 70,km/h
